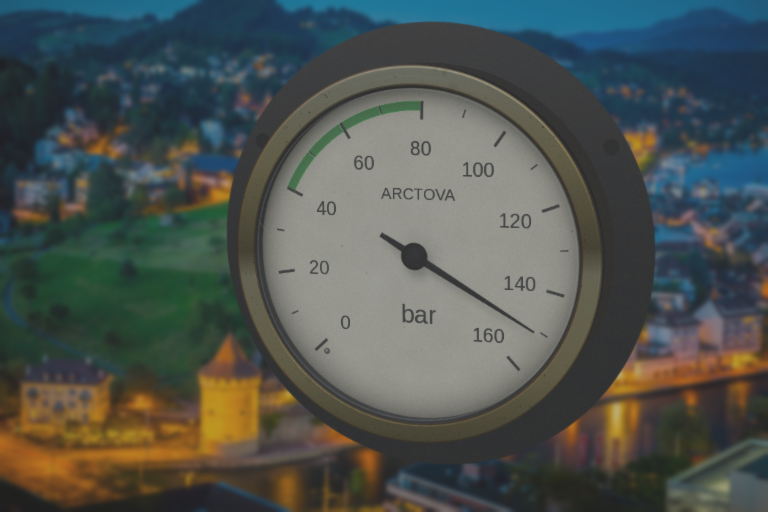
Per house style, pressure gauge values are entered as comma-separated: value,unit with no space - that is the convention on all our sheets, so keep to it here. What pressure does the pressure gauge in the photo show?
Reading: 150,bar
